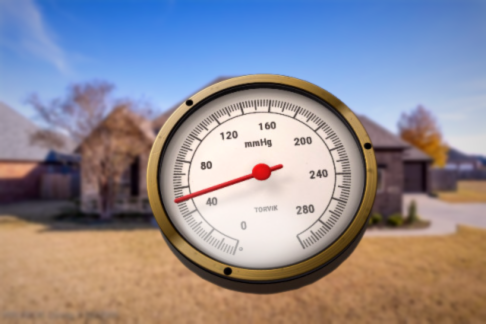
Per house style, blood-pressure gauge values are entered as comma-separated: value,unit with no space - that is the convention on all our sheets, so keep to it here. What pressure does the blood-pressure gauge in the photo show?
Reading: 50,mmHg
